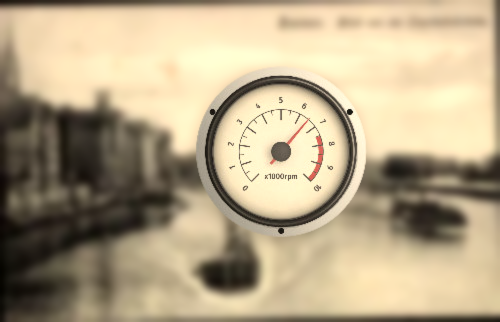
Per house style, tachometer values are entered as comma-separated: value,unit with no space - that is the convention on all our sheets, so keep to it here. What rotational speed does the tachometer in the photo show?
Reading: 6500,rpm
